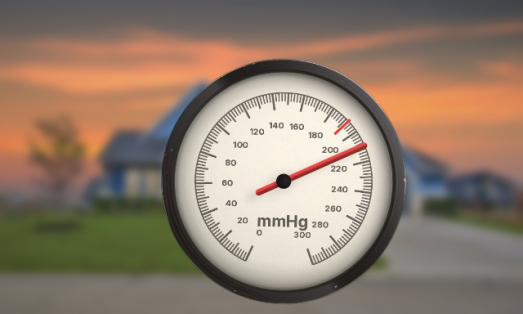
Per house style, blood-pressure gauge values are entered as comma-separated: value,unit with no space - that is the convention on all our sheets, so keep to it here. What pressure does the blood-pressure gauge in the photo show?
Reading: 210,mmHg
